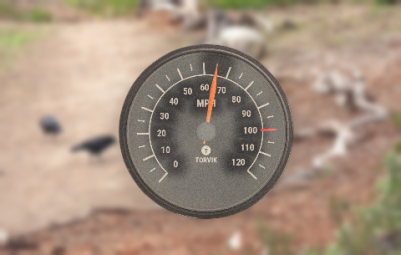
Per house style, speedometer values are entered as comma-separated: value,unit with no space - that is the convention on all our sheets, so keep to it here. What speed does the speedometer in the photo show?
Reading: 65,mph
